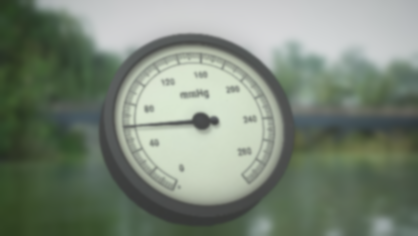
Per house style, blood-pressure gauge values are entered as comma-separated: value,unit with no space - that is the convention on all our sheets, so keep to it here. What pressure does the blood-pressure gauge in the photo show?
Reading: 60,mmHg
